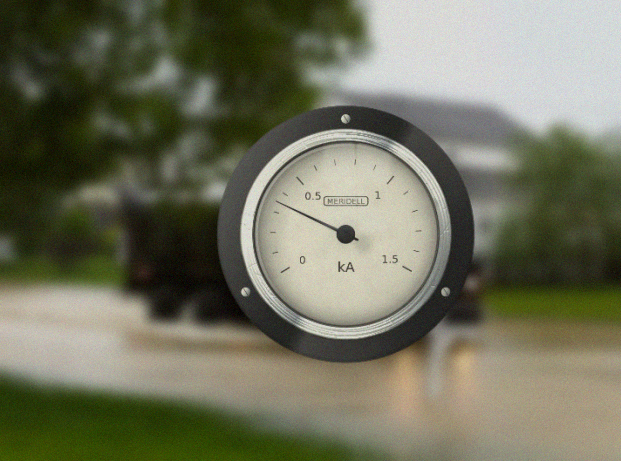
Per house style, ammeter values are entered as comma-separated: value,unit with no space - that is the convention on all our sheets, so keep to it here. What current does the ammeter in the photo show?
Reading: 0.35,kA
